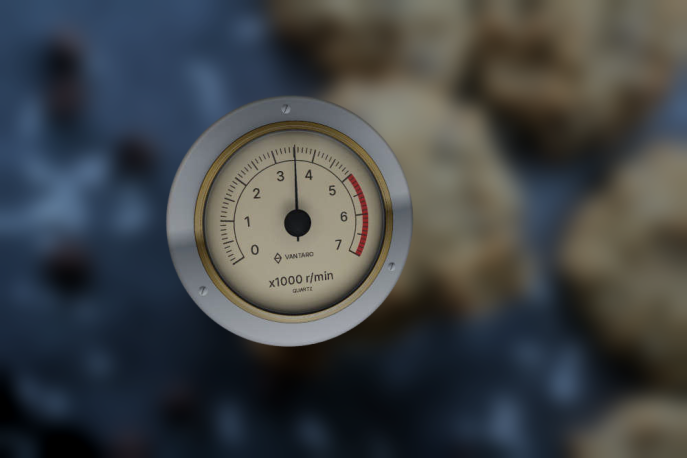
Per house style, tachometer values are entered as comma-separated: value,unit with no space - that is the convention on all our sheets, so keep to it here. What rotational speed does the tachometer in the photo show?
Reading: 3500,rpm
